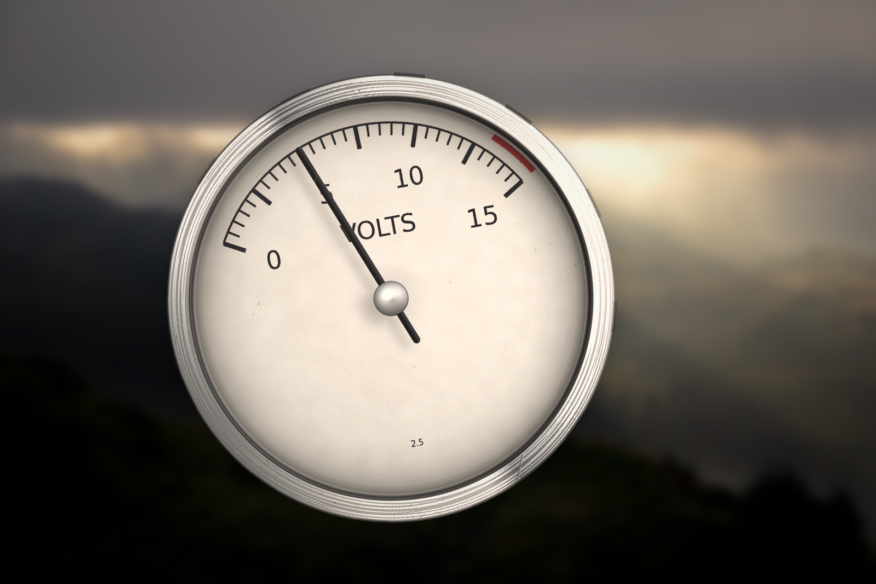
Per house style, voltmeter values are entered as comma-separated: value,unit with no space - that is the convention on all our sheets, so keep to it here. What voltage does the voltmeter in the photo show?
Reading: 5,V
